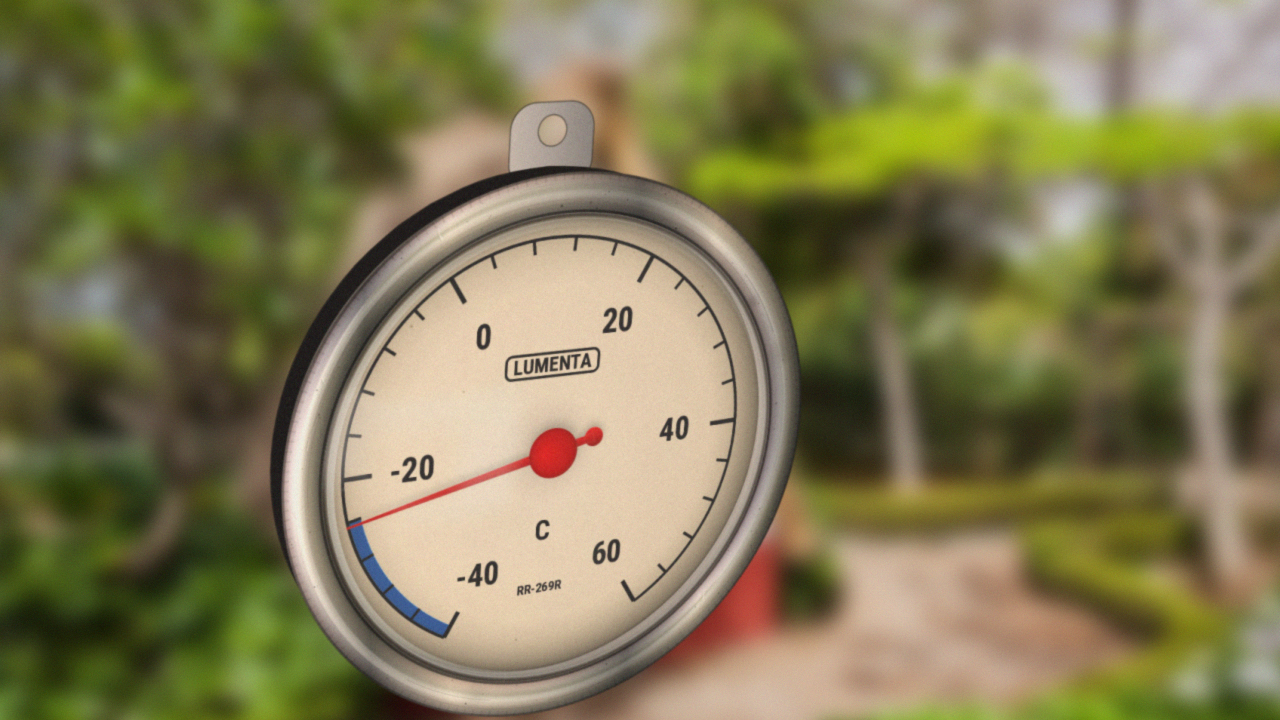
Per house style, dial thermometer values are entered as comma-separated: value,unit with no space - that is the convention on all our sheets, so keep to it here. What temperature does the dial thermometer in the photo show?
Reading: -24,°C
